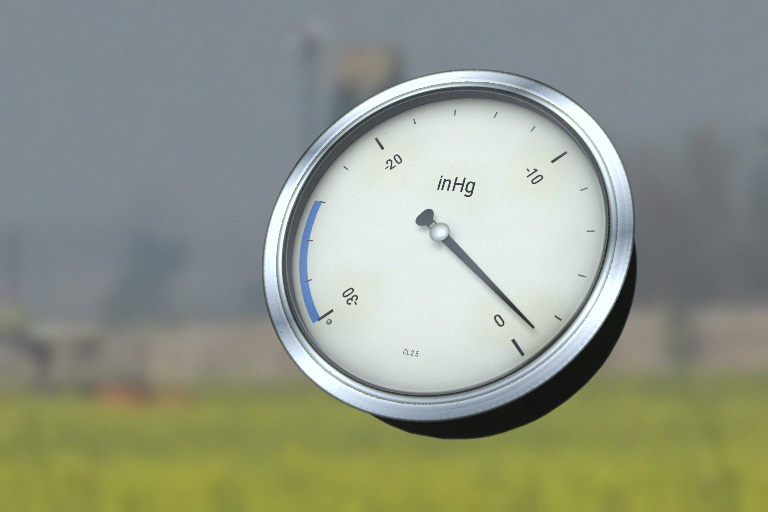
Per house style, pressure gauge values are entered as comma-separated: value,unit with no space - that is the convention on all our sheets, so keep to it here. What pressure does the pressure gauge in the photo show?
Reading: -1,inHg
